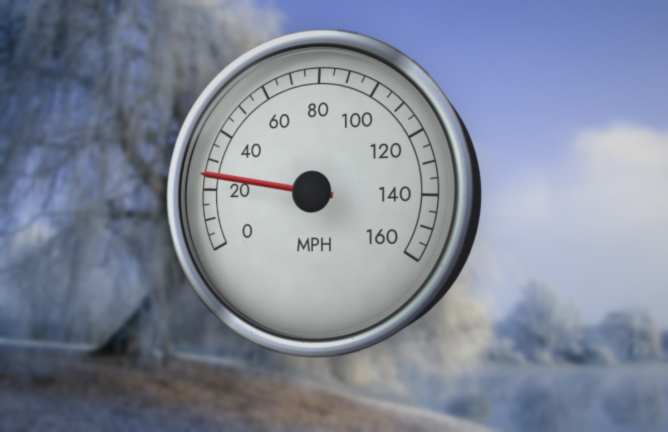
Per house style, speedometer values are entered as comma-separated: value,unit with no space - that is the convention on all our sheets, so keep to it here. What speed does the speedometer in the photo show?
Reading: 25,mph
